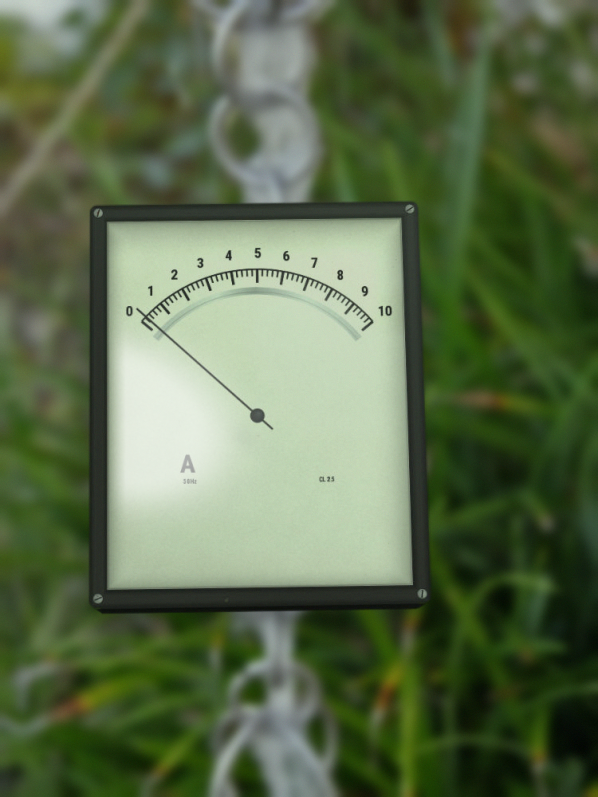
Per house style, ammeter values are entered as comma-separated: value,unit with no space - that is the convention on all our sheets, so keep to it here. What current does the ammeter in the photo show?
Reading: 0.2,A
